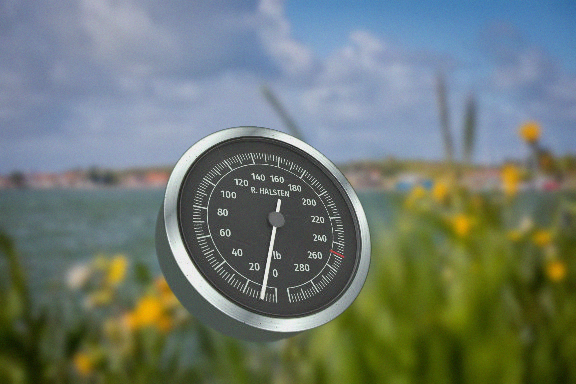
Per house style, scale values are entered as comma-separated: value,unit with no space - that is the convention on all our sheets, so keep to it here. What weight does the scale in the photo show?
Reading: 10,lb
